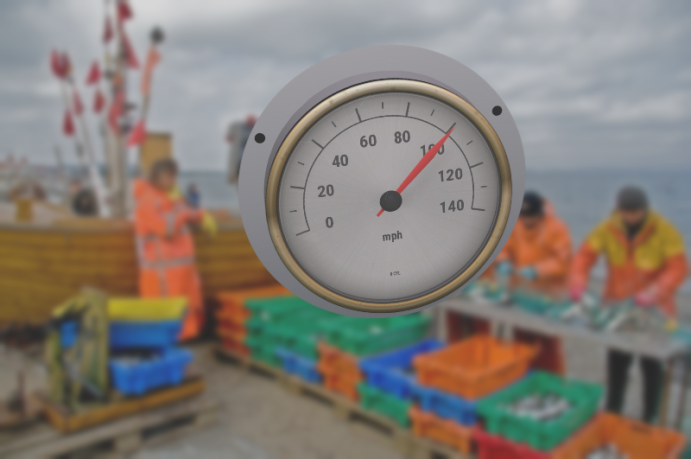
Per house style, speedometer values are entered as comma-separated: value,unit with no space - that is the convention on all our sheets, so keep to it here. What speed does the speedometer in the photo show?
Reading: 100,mph
